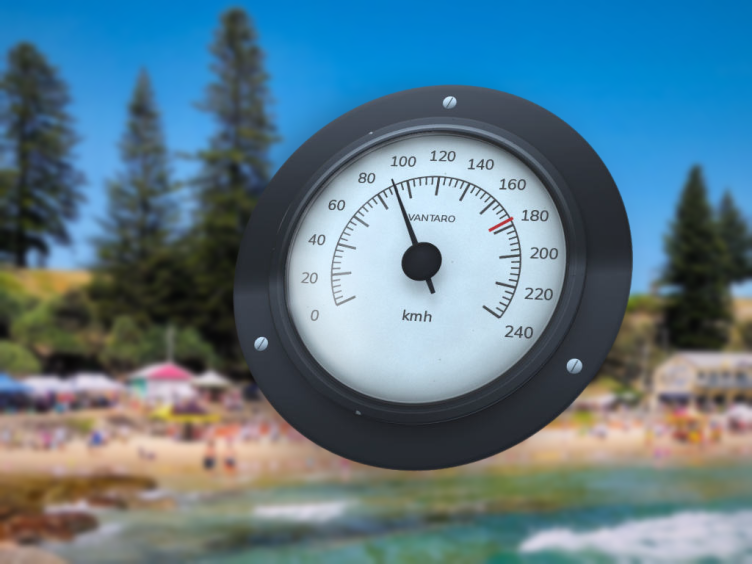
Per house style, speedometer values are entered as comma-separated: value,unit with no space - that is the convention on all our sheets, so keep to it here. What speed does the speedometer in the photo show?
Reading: 92,km/h
